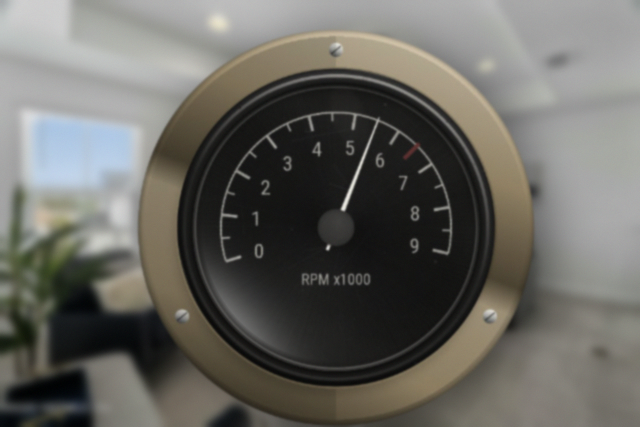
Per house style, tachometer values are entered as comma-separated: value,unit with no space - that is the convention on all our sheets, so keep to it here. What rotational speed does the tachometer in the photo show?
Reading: 5500,rpm
